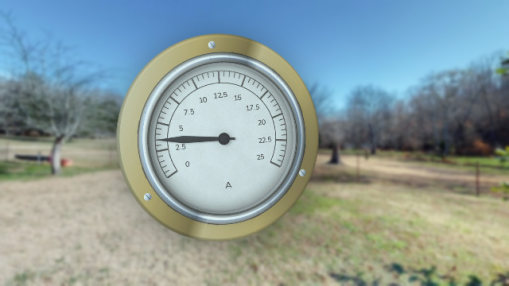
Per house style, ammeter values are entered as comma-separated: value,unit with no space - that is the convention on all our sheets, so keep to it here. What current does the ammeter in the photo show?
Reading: 3.5,A
